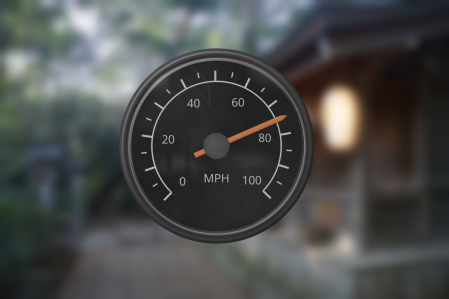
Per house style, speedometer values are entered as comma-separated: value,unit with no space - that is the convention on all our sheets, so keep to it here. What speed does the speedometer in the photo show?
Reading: 75,mph
